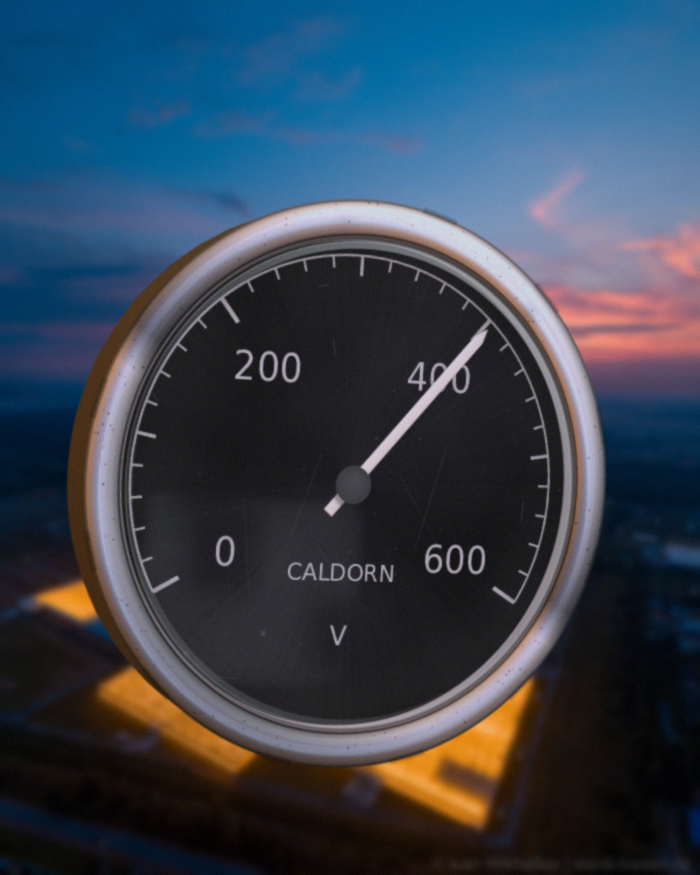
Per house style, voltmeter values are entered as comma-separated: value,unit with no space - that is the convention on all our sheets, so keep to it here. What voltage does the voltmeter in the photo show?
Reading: 400,V
